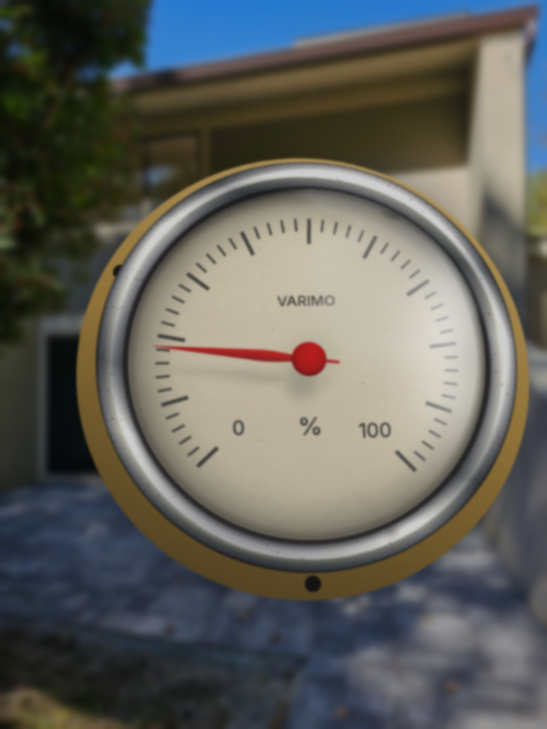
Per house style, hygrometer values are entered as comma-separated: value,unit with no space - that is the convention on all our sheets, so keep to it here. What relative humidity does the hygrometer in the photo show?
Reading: 18,%
